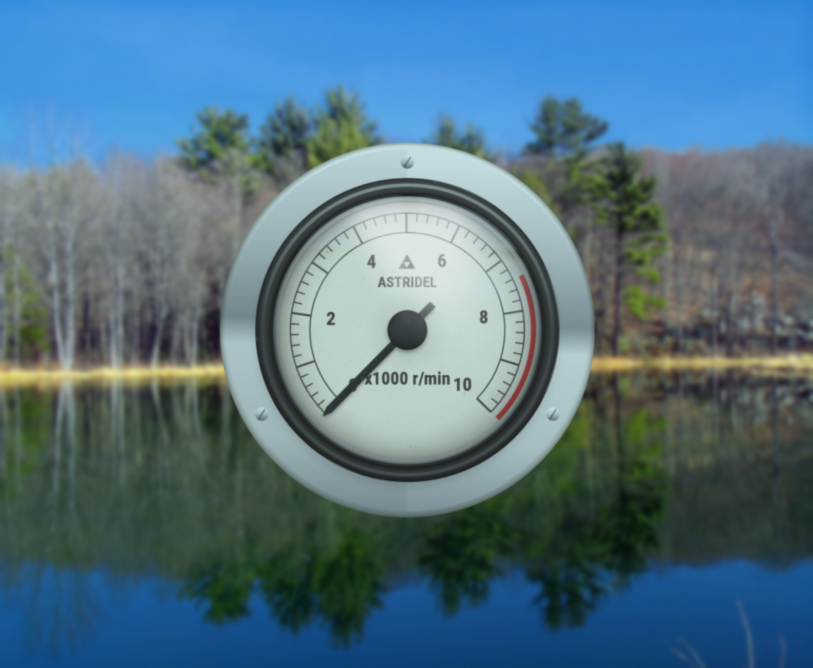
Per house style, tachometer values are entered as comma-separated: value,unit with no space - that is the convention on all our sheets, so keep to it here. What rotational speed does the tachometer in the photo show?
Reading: 0,rpm
